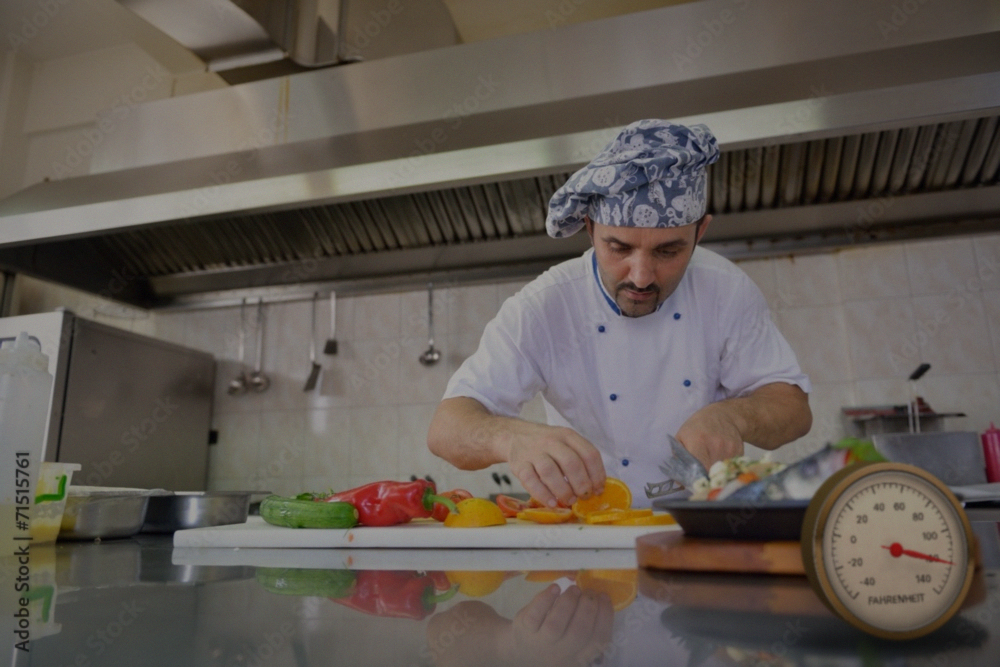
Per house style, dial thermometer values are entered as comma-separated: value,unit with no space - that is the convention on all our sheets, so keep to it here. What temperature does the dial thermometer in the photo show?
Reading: 120,°F
